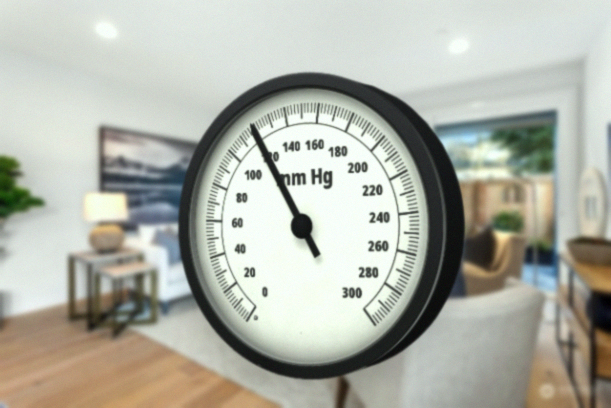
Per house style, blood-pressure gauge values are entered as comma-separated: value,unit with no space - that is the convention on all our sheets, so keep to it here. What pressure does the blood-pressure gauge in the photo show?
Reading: 120,mmHg
